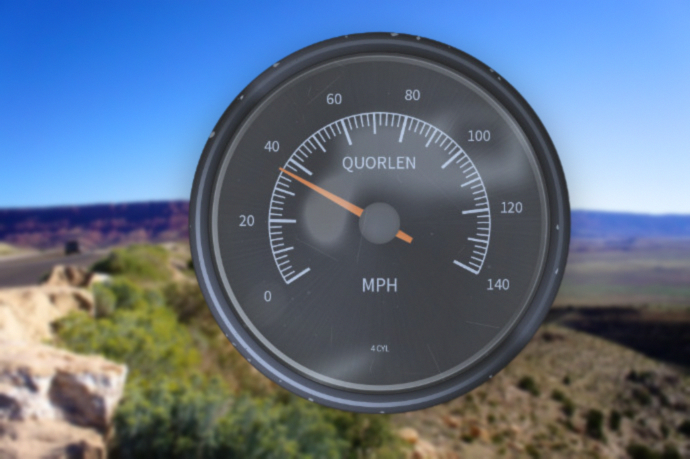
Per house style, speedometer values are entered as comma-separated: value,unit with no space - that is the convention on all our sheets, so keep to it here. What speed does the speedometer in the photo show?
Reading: 36,mph
